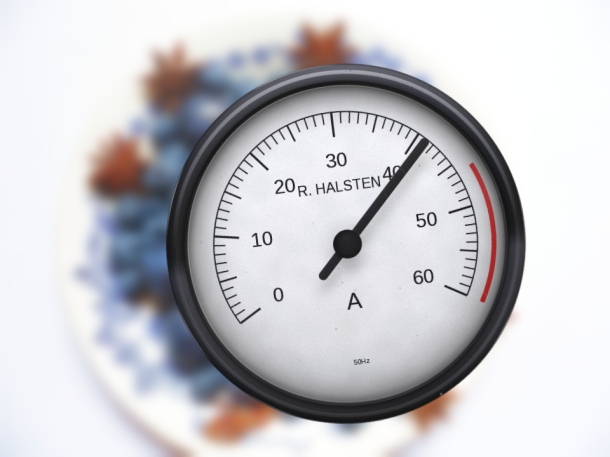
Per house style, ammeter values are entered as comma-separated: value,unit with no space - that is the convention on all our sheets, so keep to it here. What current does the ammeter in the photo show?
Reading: 41,A
